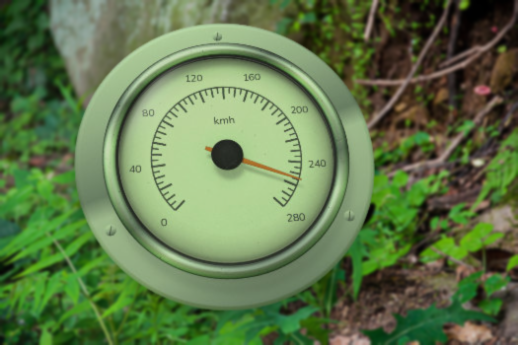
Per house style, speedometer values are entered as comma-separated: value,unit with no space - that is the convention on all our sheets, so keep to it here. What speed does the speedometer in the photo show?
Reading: 255,km/h
